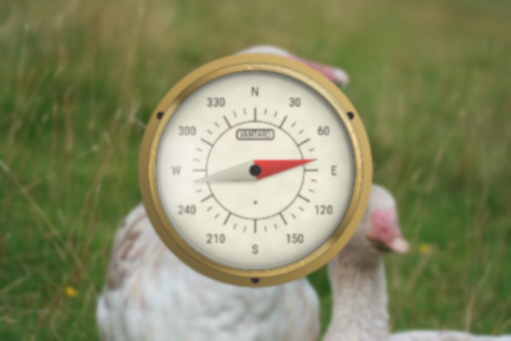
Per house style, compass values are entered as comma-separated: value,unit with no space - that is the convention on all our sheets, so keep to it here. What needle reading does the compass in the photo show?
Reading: 80,°
